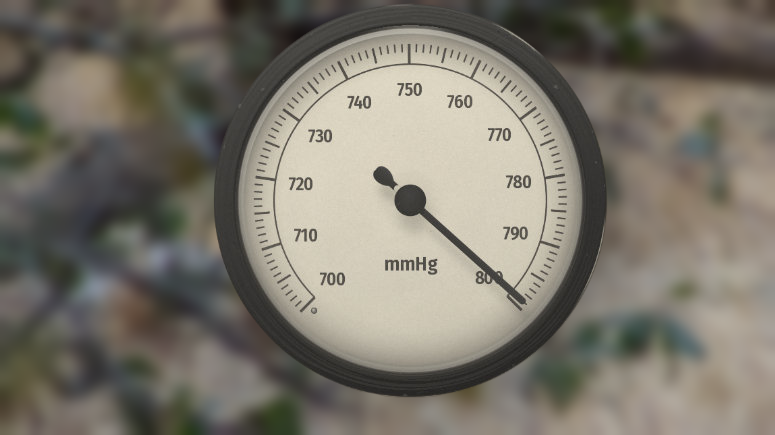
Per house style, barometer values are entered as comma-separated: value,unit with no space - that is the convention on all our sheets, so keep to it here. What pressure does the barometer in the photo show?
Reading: 799,mmHg
